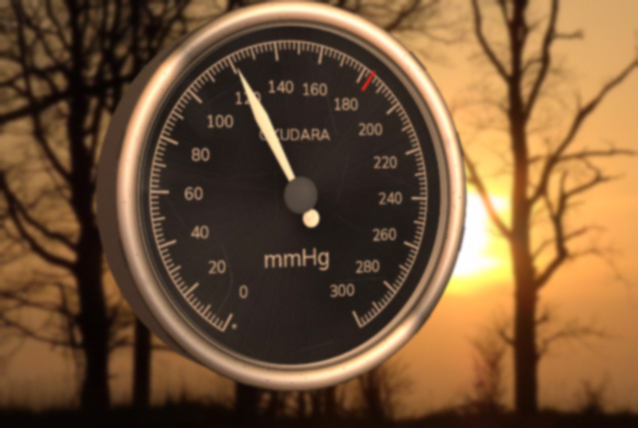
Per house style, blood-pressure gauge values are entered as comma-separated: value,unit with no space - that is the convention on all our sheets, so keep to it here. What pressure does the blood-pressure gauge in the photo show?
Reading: 120,mmHg
